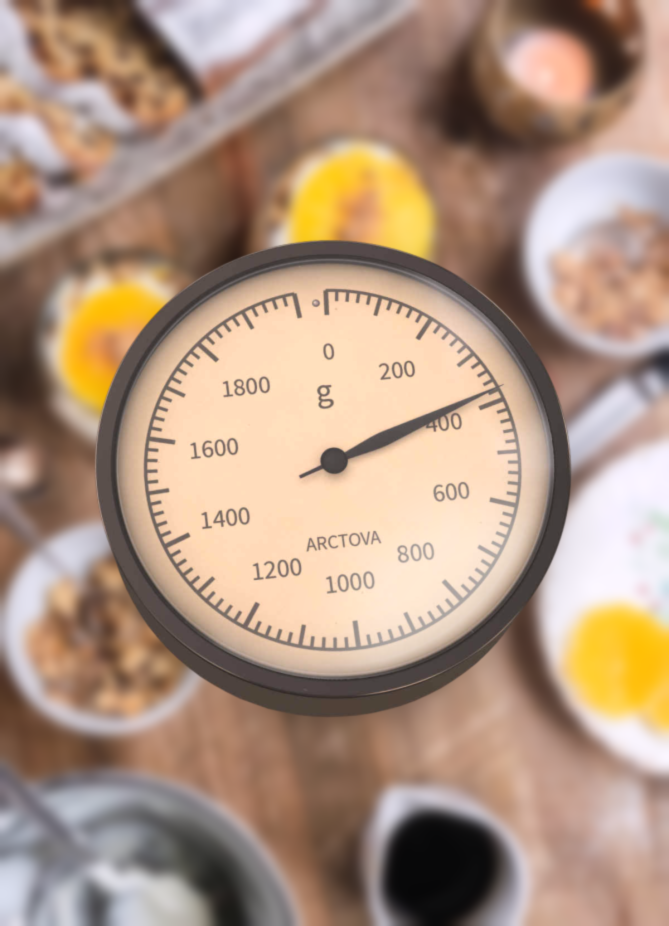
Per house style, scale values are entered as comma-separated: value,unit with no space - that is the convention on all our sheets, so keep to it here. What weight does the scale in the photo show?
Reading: 380,g
